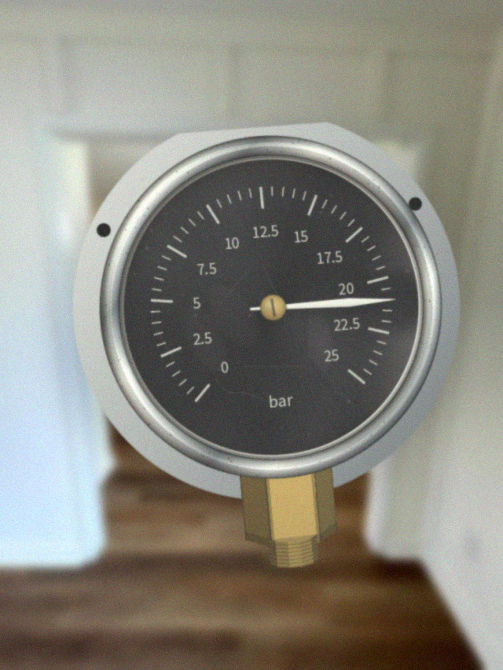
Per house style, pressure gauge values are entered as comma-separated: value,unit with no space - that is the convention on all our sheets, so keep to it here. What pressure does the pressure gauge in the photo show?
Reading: 21,bar
